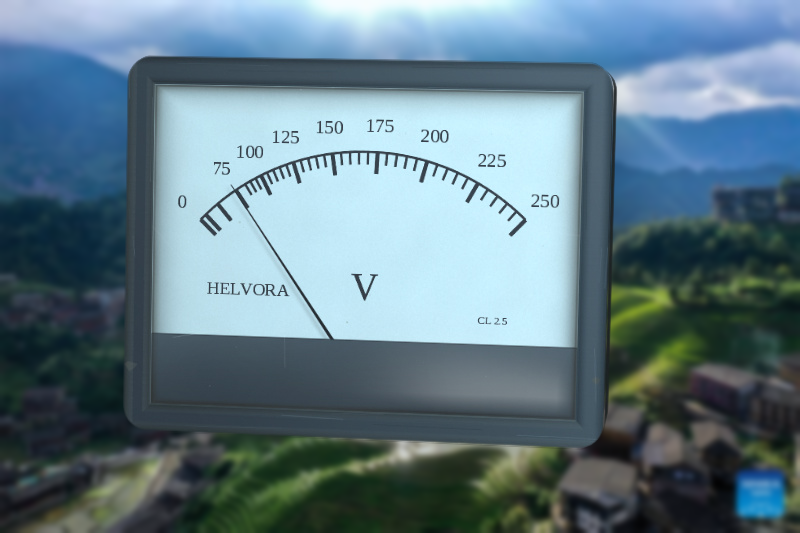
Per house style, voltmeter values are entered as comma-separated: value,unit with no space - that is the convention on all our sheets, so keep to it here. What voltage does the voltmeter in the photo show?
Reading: 75,V
